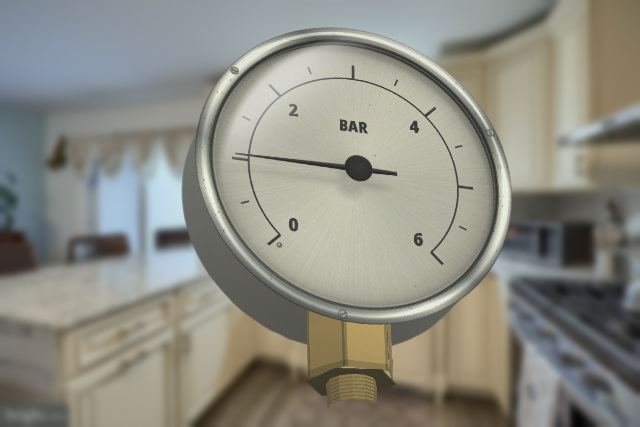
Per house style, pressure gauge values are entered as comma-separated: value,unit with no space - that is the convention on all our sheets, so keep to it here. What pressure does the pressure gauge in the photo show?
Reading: 1,bar
